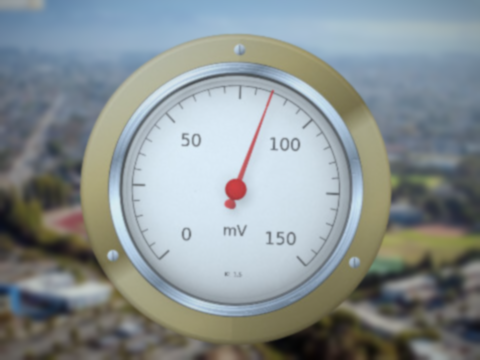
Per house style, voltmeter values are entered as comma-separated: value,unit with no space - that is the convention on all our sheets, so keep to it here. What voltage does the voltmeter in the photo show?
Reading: 85,mV
